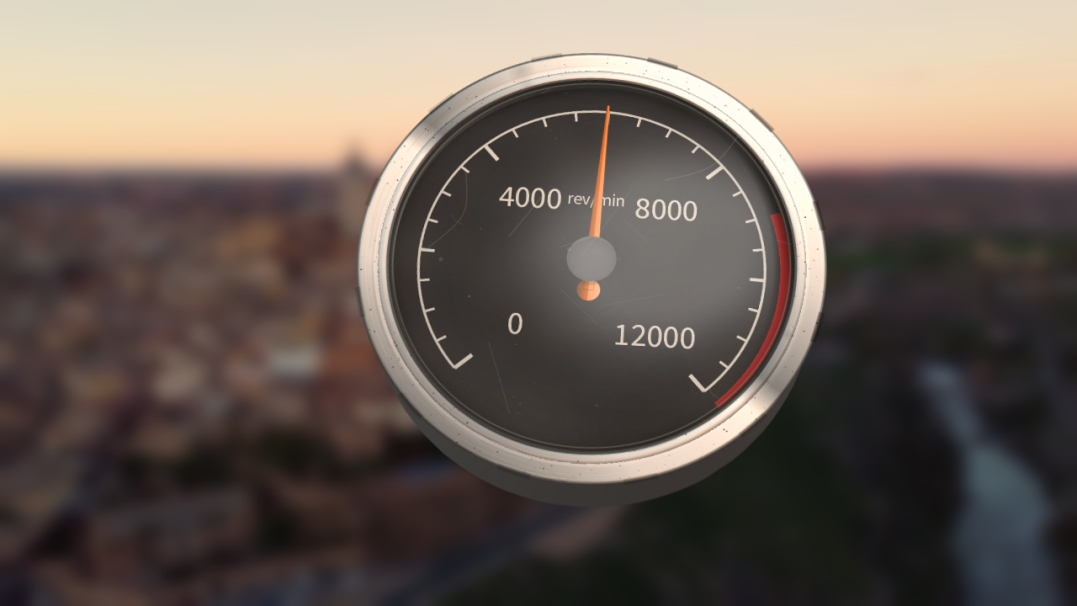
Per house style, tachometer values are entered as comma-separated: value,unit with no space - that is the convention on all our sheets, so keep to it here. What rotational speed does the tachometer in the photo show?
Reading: 6000,rpm
